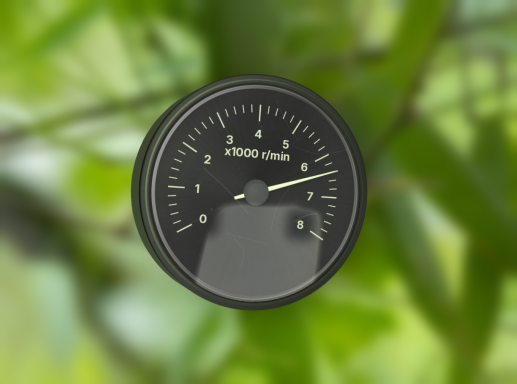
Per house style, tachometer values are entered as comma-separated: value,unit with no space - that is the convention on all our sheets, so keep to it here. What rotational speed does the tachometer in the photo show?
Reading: 6400,rpm
